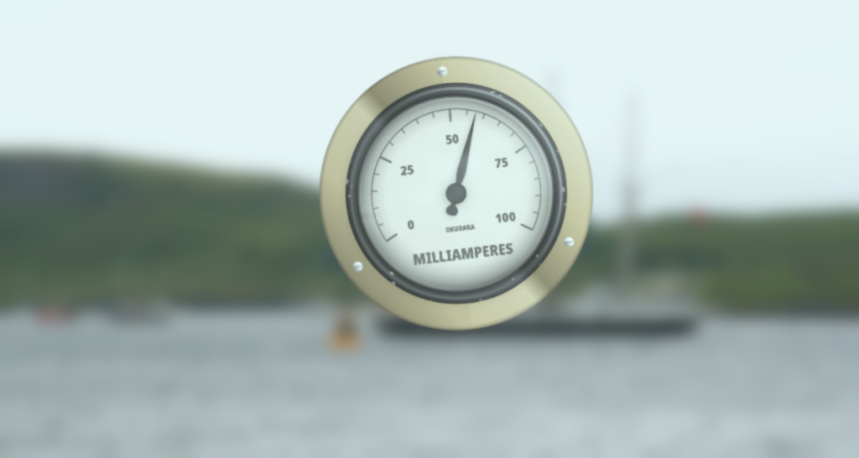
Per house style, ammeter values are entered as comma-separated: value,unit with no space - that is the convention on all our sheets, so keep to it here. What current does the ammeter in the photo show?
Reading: 57.5,mA
